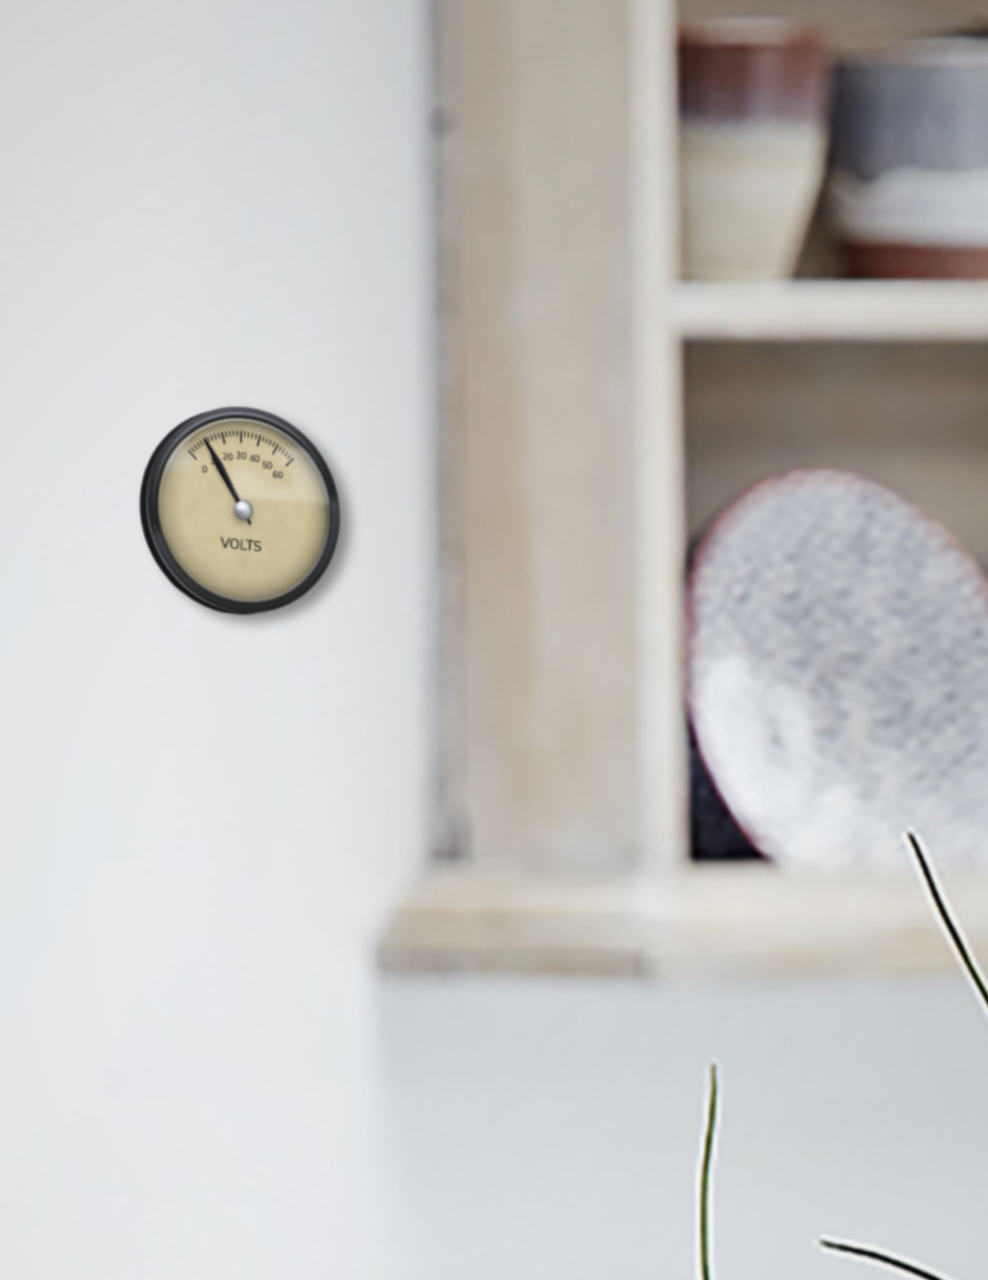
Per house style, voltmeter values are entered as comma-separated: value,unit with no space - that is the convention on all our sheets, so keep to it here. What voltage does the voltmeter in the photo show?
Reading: 10,V
